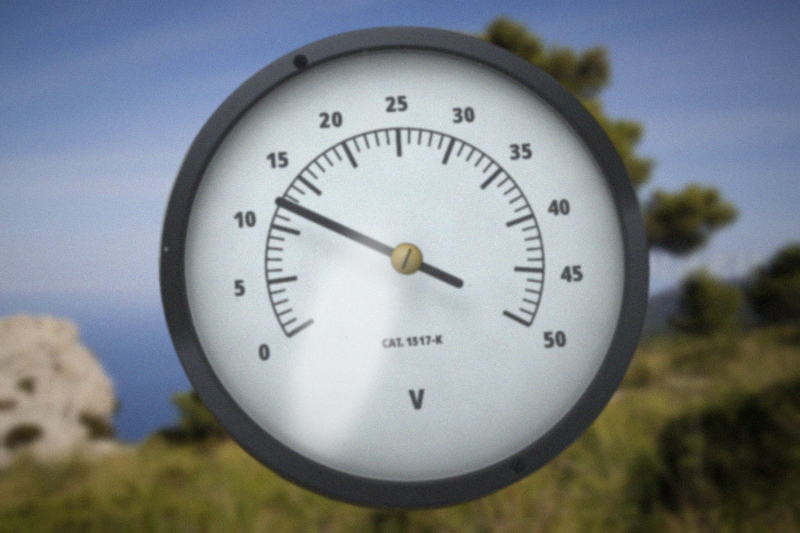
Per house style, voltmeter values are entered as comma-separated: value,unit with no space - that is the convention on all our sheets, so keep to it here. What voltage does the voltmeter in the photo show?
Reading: 12,V
